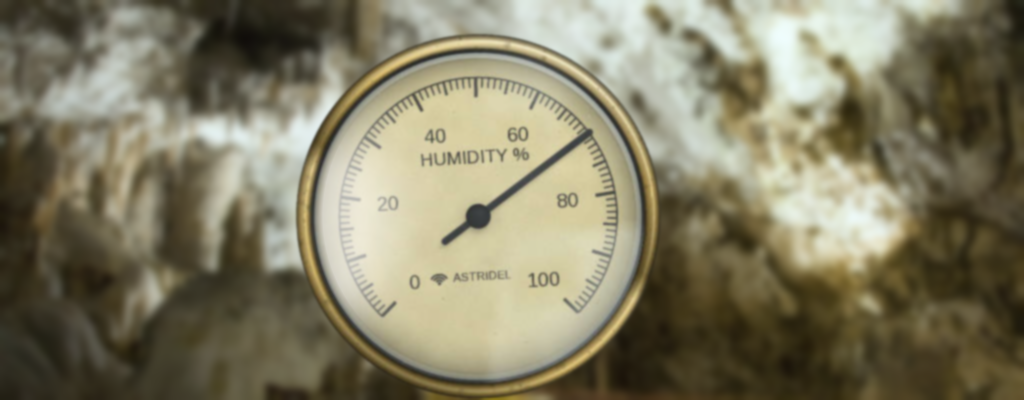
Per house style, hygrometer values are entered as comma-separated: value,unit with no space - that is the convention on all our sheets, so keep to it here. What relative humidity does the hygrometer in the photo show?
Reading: 70,%
